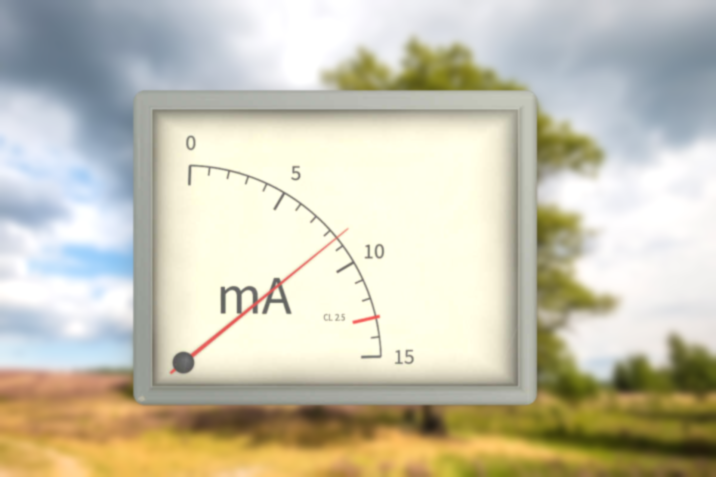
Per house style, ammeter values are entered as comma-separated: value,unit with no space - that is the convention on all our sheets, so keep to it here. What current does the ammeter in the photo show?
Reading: 8.5,mA
